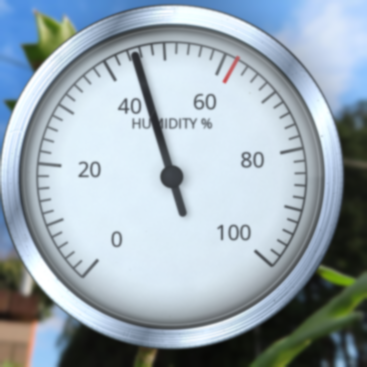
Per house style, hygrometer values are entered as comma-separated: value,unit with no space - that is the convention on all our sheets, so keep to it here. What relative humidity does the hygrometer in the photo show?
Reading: 45,%
